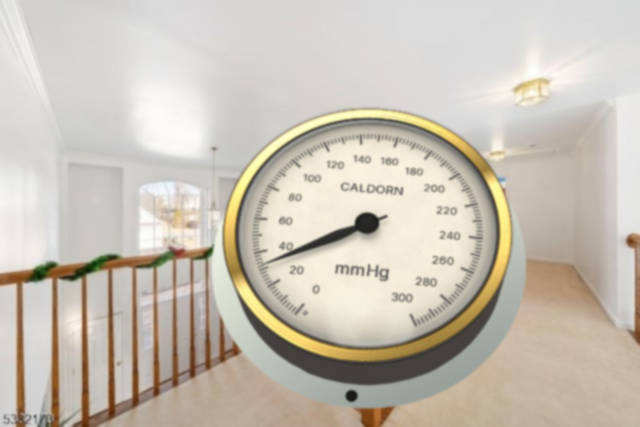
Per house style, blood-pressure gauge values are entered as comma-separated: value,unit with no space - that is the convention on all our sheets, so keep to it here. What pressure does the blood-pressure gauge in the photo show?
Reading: 30,mmHg
